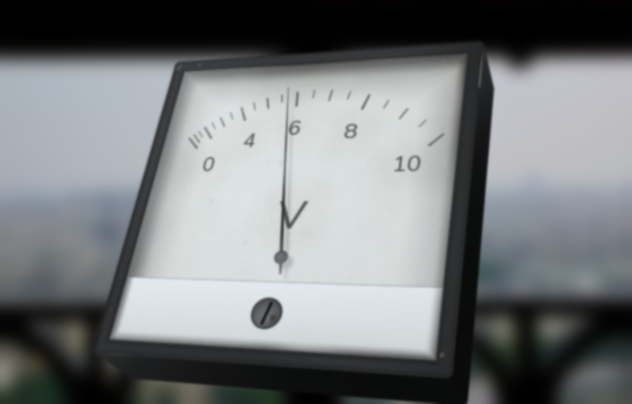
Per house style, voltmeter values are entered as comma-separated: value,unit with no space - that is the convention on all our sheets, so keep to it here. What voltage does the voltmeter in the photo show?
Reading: 5.75,V
